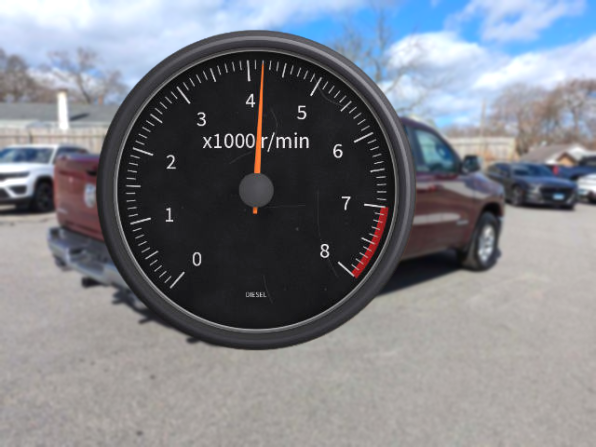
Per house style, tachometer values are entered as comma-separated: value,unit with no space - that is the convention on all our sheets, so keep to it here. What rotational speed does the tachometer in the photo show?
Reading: 4200,rpm
